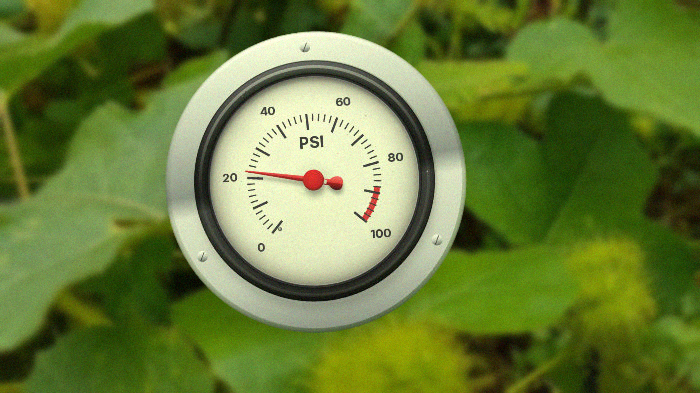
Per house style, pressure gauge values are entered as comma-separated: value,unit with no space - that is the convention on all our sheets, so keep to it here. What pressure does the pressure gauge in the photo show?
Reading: 22,psi
